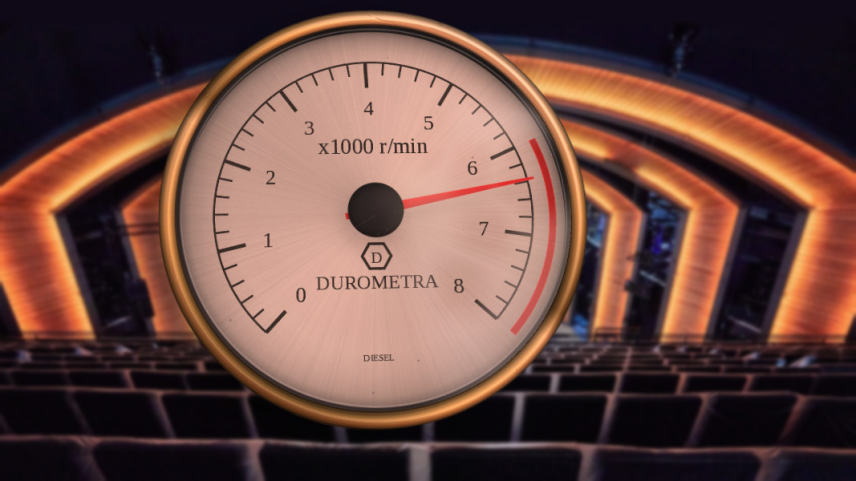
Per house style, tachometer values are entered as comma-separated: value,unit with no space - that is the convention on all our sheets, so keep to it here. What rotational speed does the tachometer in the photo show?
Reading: 6400,rpm
